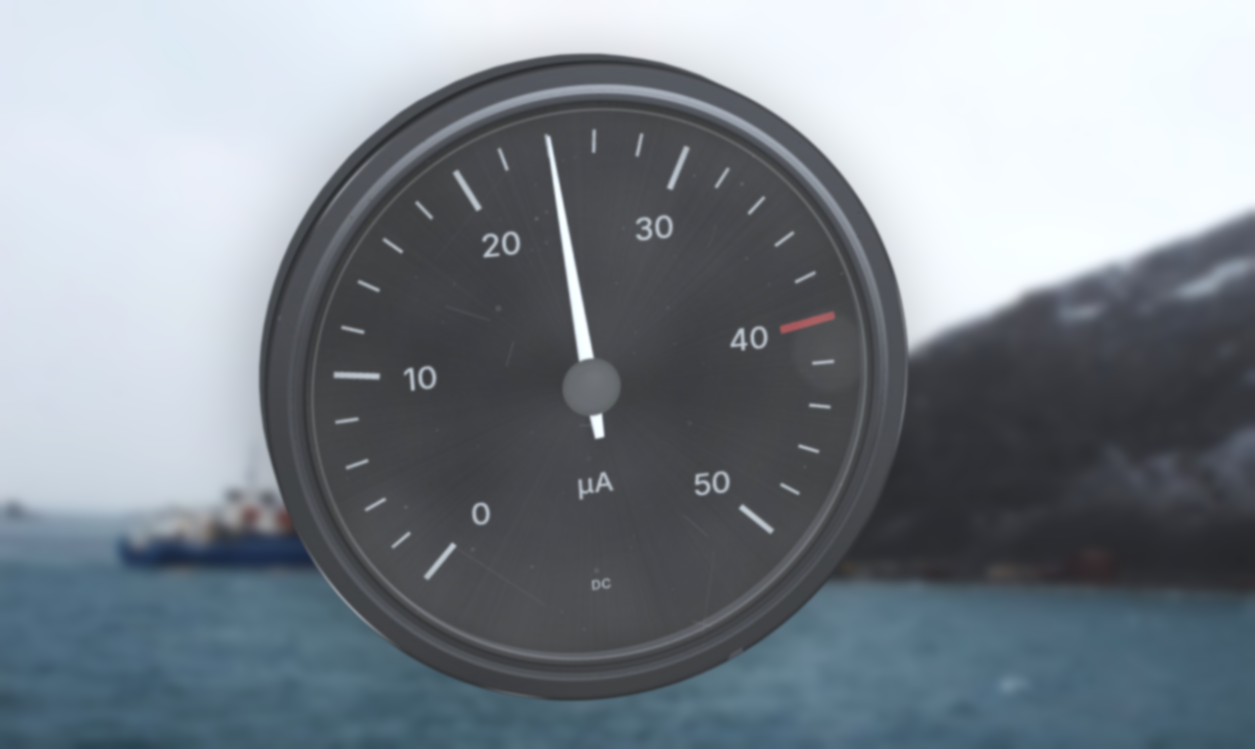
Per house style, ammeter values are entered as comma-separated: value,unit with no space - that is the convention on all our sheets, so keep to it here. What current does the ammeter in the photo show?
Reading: 24,µA
